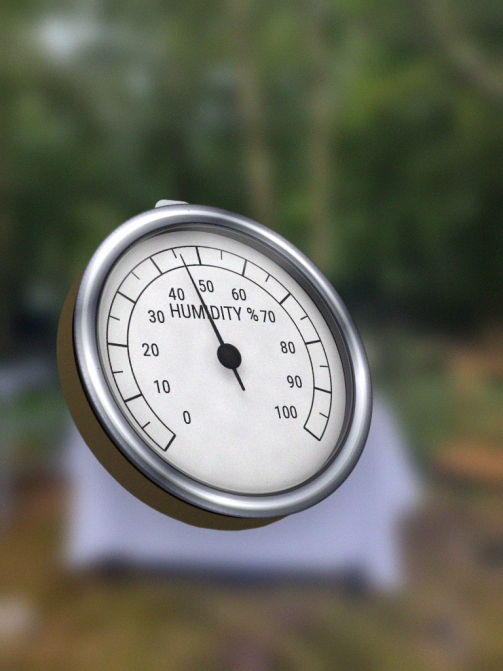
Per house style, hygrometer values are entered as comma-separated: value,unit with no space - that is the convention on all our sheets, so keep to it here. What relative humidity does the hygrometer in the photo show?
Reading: 45,%
